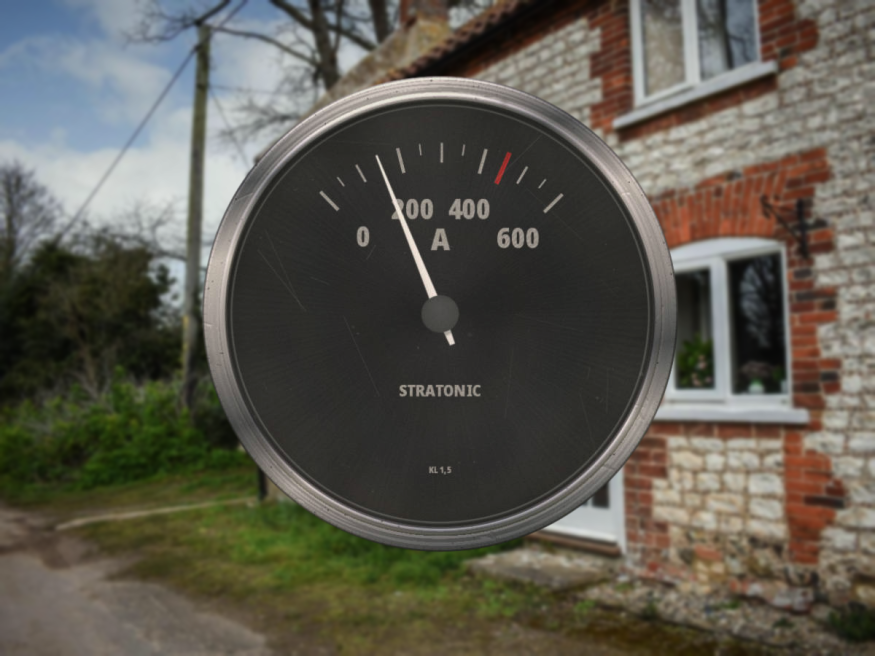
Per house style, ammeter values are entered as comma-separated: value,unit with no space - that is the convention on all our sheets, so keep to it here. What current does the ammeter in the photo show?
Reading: 150,A
